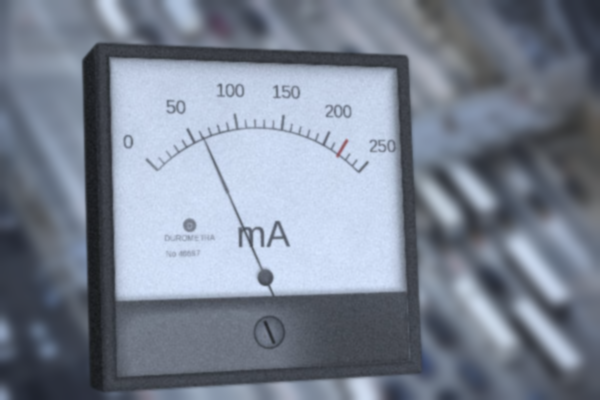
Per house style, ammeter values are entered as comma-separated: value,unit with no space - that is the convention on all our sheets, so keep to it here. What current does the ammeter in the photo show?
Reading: 60,mA
